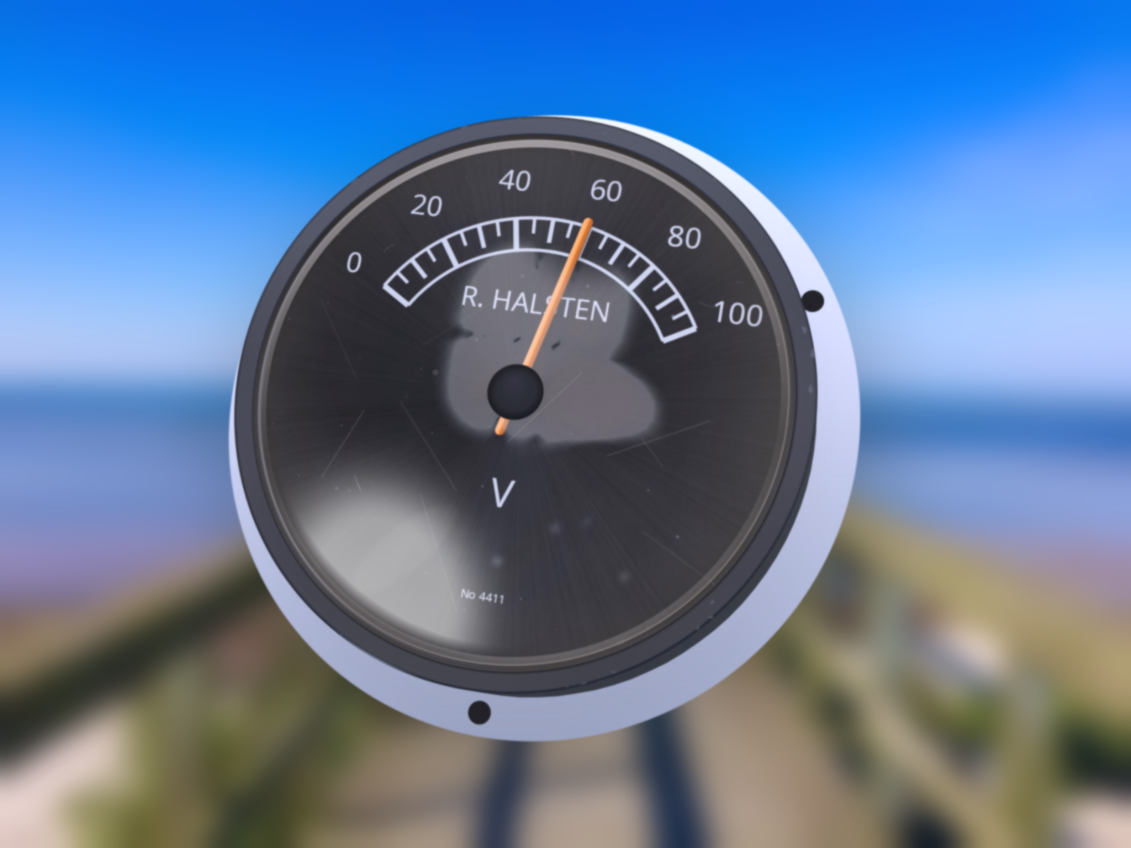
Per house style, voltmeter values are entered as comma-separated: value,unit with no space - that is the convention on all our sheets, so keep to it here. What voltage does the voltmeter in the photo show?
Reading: 60,V
